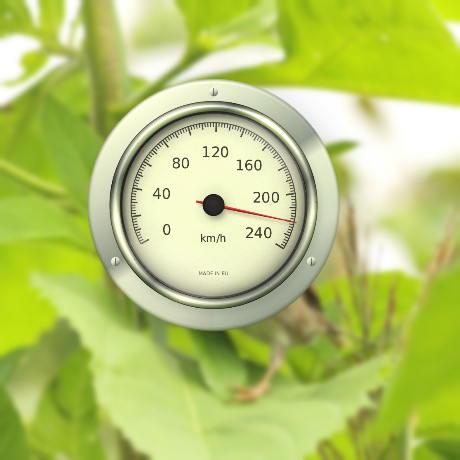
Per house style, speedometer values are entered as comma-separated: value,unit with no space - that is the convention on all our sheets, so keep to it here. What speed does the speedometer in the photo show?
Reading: 220,km/h
